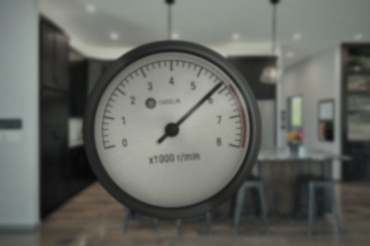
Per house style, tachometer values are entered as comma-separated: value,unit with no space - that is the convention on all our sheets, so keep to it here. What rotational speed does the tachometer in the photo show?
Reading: 5800,rpm
